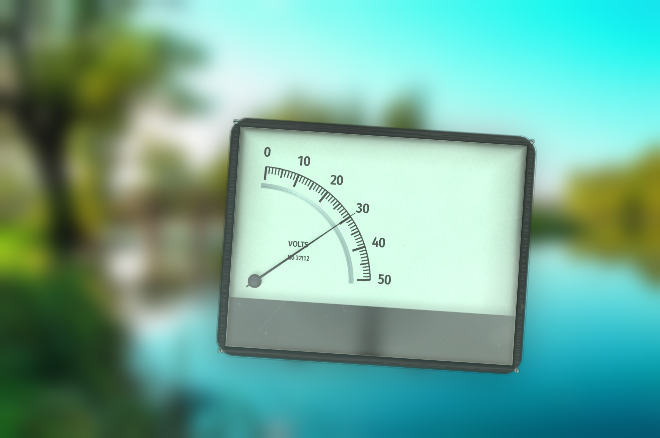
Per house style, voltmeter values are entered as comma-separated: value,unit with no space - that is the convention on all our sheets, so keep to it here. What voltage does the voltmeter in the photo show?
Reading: 30,V
